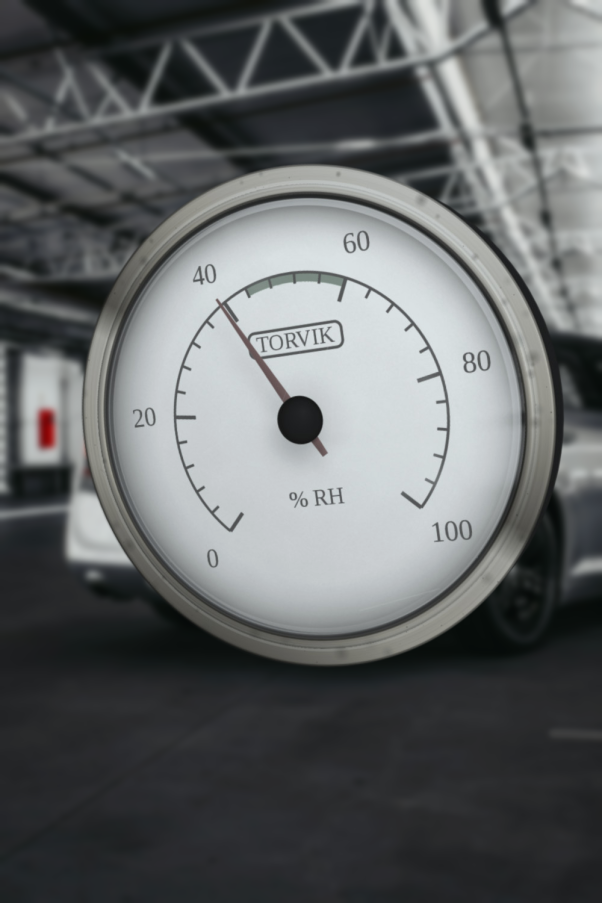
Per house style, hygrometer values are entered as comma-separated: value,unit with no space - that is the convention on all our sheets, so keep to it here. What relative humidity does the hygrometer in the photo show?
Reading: 40,%
